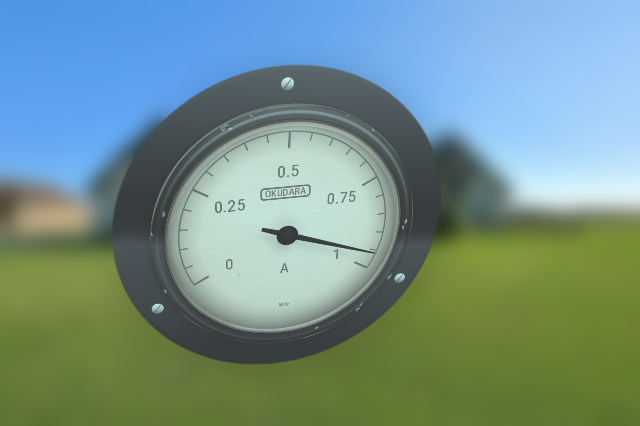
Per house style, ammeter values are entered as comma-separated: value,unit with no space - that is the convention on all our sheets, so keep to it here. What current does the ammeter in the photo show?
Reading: 0.95,A
